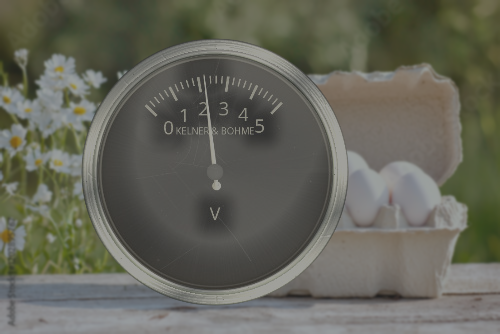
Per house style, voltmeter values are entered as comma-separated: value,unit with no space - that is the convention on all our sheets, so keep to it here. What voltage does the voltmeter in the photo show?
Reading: 2.2,V
